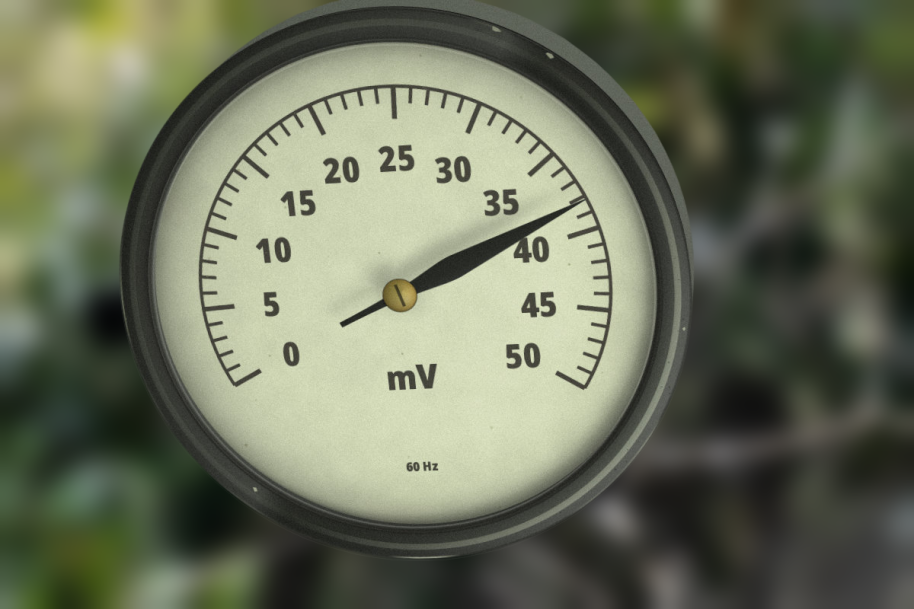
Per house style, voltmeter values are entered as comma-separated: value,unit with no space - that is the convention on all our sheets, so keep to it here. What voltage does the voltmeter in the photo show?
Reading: 38,mV
